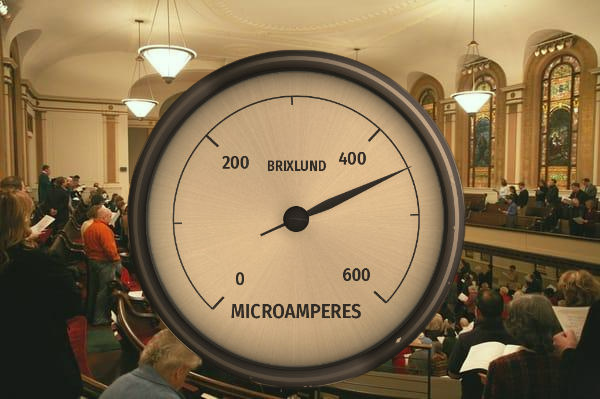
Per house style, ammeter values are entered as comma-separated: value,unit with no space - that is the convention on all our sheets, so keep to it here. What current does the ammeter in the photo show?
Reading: 450,µA
